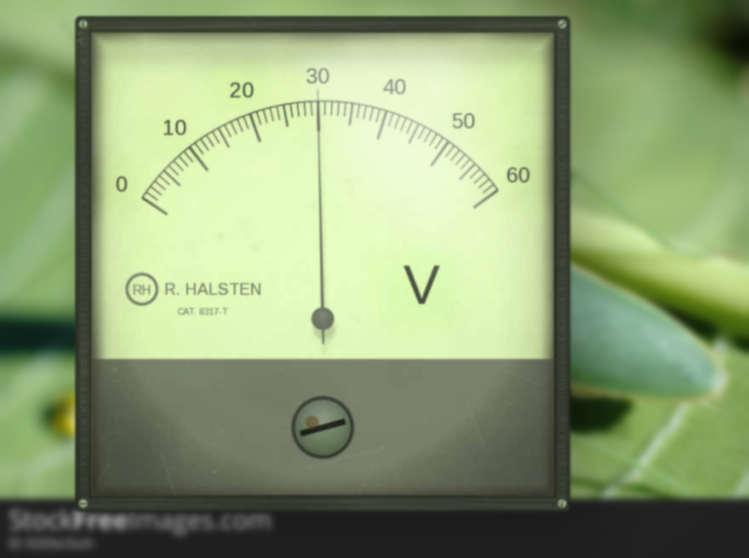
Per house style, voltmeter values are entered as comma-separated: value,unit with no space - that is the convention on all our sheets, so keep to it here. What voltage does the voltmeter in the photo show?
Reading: 30,V
